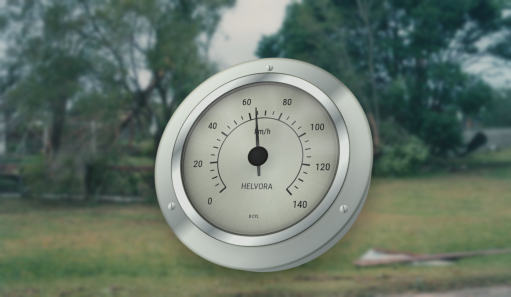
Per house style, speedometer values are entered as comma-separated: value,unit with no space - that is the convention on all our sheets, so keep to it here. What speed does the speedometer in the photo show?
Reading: 65,km/h
